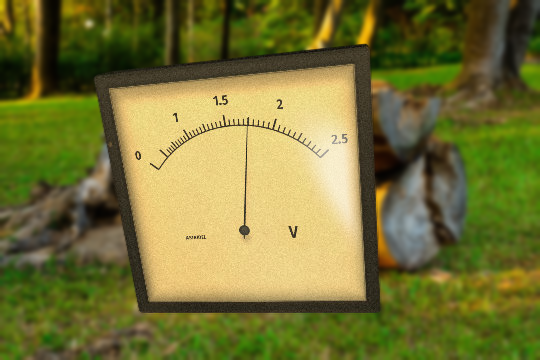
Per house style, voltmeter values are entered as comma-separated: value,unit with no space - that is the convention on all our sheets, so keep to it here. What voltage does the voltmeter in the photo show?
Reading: 1.75,V
